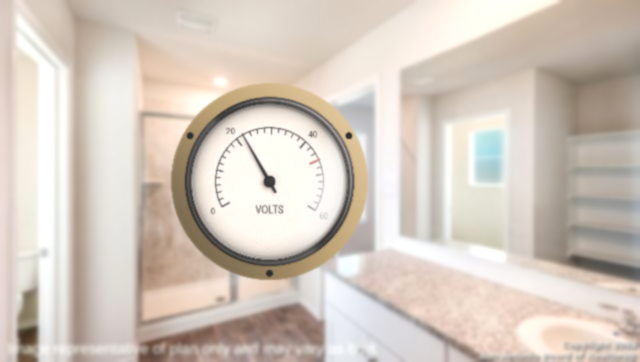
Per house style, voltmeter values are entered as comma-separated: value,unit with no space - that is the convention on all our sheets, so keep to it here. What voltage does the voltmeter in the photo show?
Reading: 22,V
